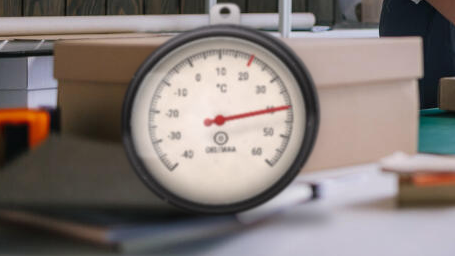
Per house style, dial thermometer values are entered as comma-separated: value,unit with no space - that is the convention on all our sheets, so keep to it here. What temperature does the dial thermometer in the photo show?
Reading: 40,°C
